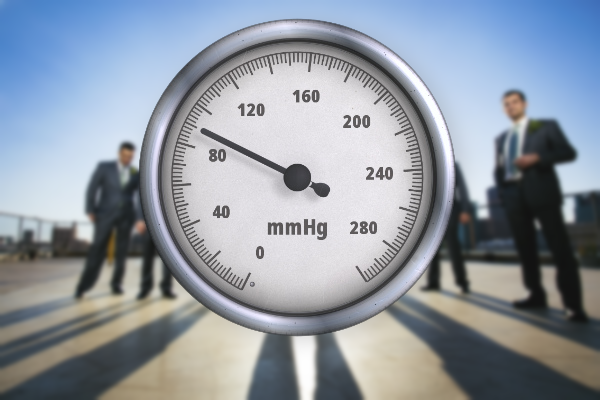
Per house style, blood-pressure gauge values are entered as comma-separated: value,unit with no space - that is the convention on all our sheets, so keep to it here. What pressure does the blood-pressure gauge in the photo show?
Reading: 90,mmHg
